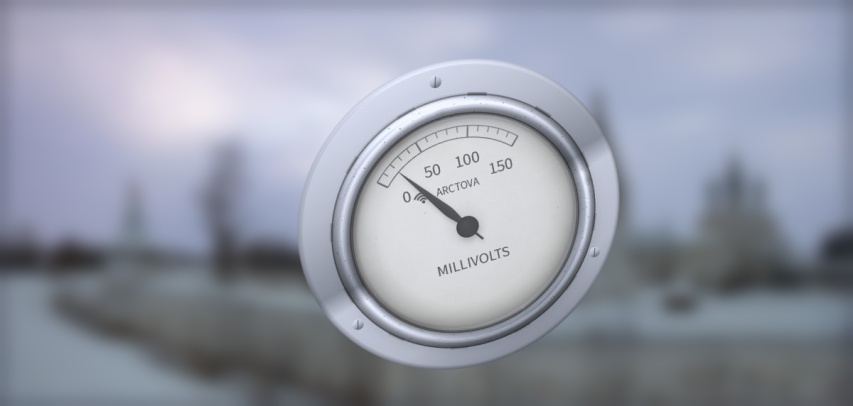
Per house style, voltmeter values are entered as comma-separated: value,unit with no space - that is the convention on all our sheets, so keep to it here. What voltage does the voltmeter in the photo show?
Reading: 20,mV
